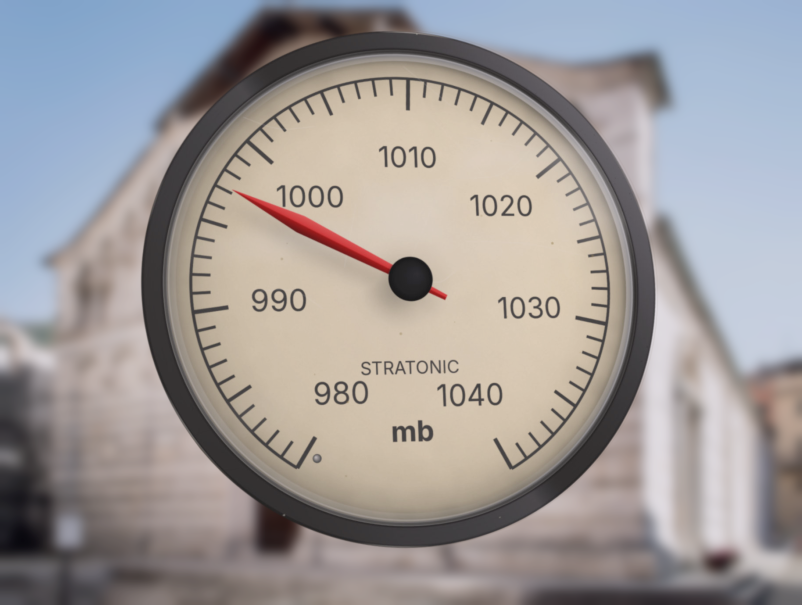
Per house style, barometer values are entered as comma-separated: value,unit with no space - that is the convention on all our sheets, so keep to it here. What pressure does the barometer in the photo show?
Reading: 997,mbar
